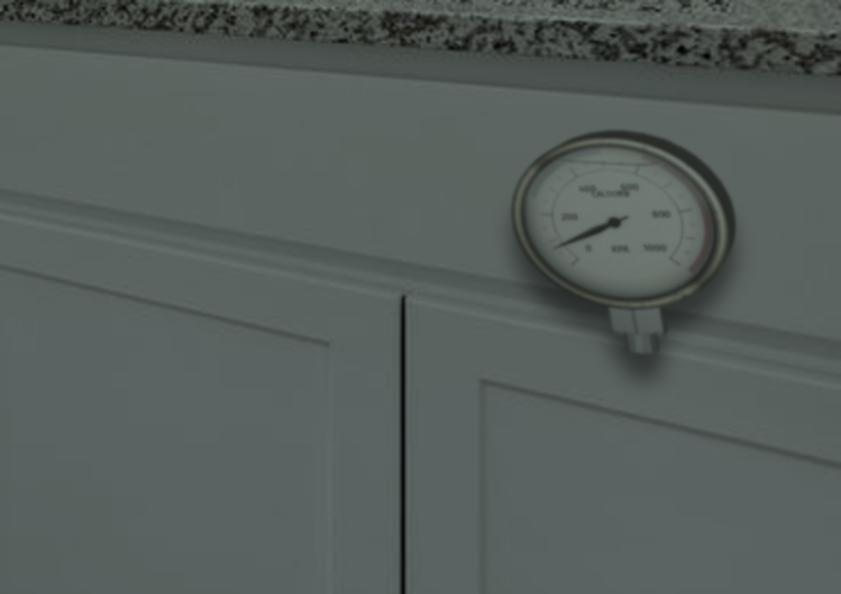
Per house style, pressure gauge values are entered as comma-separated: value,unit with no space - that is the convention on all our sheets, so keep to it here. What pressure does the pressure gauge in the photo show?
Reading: 75,kPa
